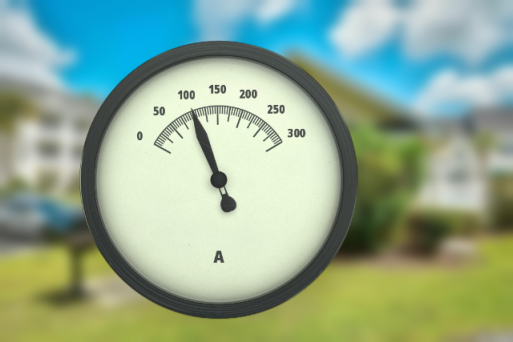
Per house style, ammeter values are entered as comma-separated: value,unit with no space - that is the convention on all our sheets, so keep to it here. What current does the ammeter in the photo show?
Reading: 100,A
